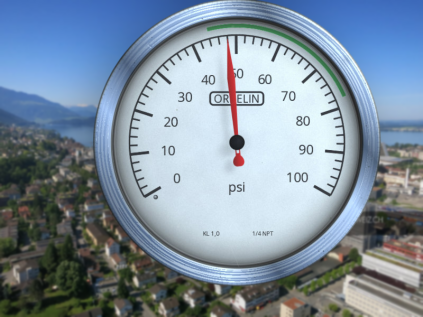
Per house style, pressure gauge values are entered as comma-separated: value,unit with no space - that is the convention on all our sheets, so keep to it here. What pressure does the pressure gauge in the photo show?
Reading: 48,psi
